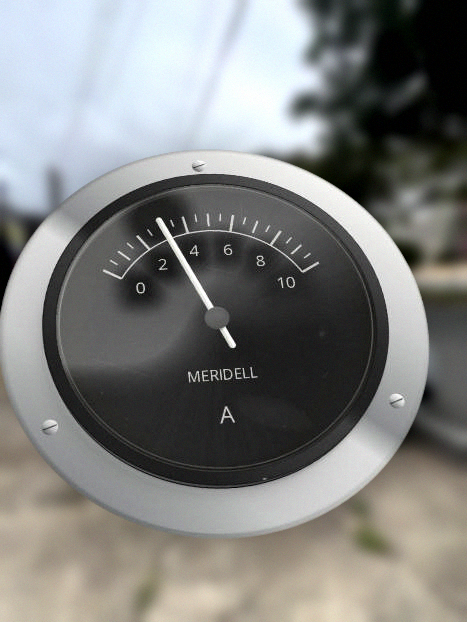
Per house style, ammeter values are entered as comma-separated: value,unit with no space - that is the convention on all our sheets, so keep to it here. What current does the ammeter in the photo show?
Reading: 3,A
